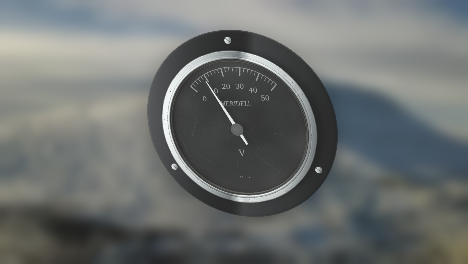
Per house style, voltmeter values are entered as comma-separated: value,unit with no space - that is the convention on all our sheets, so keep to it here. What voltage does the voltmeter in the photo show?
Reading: 10,V
